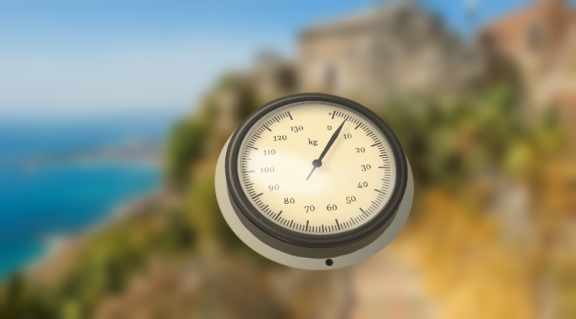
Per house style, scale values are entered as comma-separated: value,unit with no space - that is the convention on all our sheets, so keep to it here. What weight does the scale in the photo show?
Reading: 5,kg
